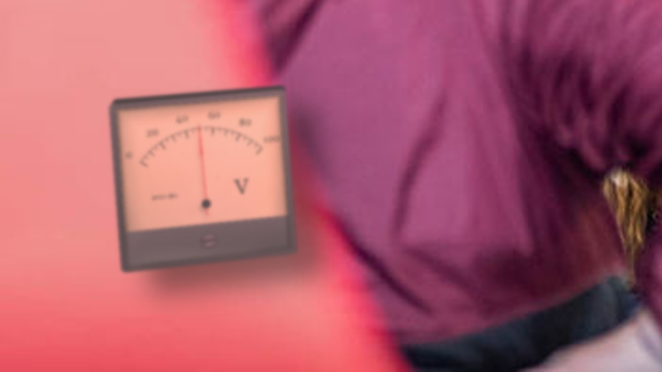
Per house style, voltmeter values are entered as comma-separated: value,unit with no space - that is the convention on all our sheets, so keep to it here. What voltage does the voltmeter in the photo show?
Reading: 50,V
